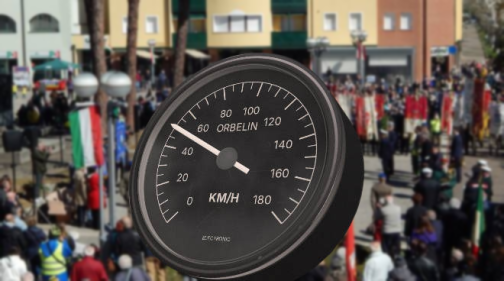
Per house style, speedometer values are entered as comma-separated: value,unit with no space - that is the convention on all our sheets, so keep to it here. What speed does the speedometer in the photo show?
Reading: 50,km/h
